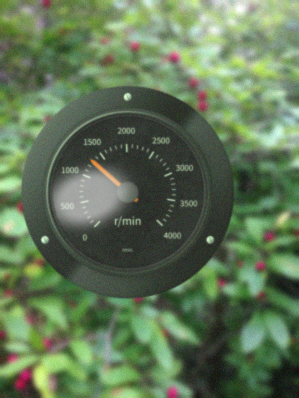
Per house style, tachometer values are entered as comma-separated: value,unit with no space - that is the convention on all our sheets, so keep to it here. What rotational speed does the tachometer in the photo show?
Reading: 1300,rpm
